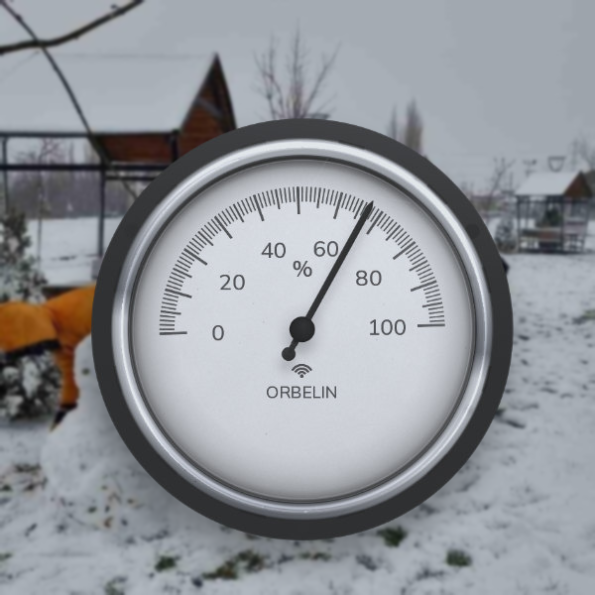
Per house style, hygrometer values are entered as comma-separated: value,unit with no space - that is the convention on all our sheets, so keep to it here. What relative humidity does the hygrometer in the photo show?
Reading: 67,%
